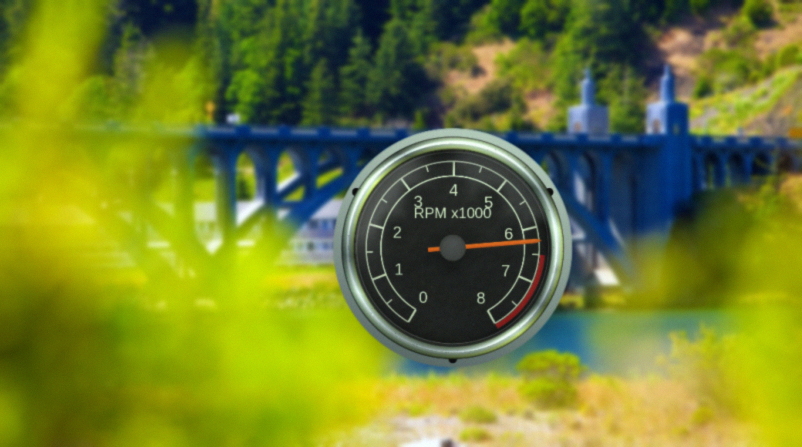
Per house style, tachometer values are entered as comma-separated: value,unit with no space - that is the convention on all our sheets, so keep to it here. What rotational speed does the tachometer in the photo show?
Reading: 6250,rpm
